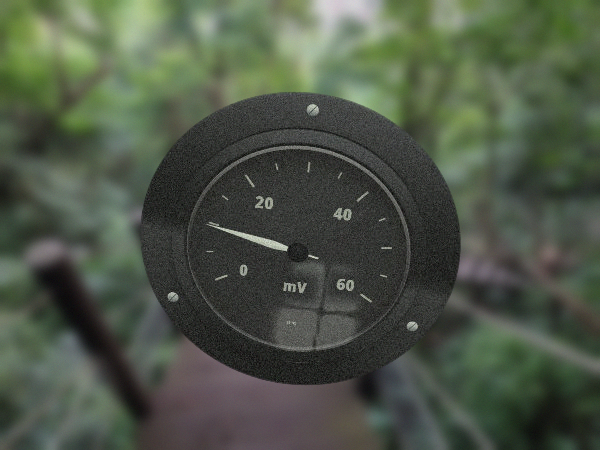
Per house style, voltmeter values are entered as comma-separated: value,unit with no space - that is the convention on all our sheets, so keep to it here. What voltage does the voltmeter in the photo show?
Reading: 10,mV
